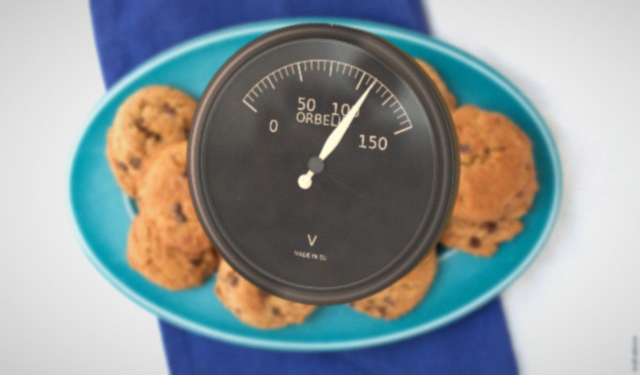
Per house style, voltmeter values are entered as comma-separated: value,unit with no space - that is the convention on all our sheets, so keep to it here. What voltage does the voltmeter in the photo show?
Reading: 110,V
